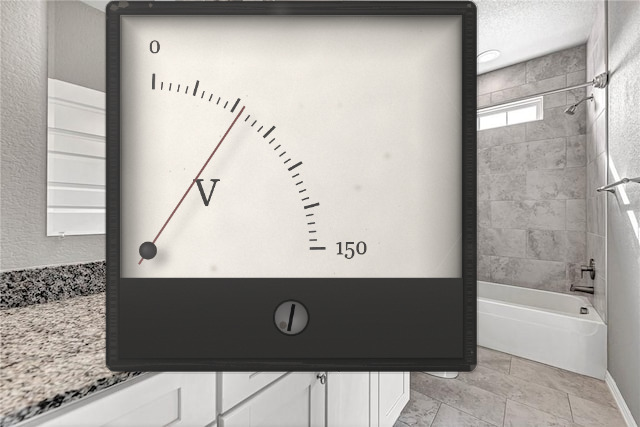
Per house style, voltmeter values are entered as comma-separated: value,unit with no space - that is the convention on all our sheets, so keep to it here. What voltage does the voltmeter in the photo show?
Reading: 55,V
